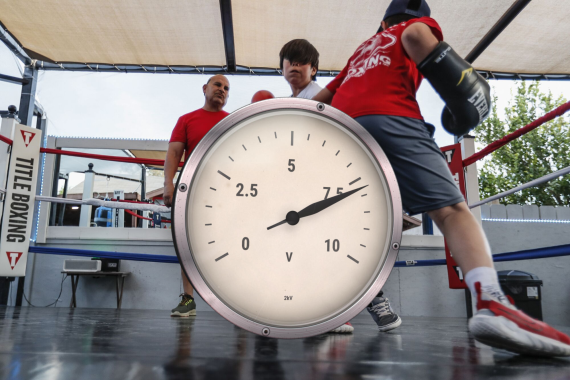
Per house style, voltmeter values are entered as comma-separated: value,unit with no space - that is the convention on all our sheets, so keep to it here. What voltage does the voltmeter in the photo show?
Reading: 7.75,V
